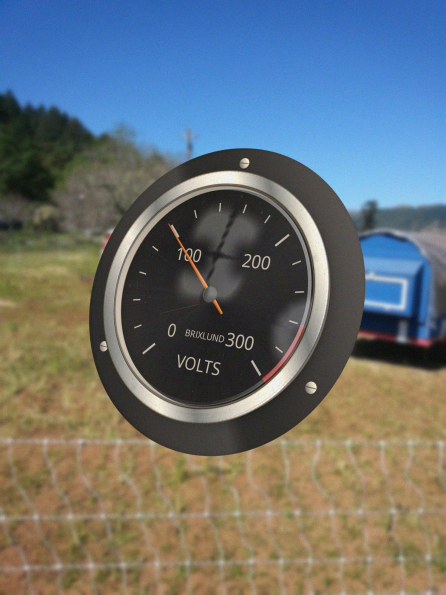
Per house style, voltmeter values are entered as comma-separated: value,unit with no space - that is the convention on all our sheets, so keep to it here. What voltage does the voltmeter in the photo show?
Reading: 100,V
